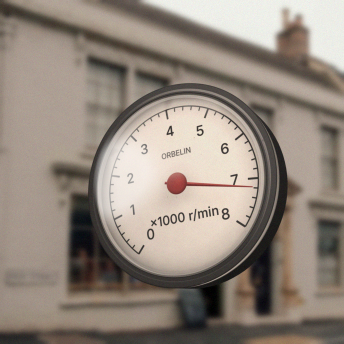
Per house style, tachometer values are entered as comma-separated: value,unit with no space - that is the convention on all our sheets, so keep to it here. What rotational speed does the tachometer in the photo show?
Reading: 7200,rpm
